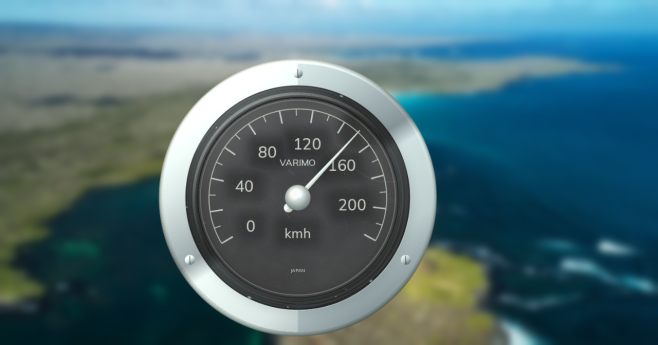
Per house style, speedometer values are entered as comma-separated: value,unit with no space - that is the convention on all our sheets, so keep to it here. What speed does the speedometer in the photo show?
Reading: 150,km/h
